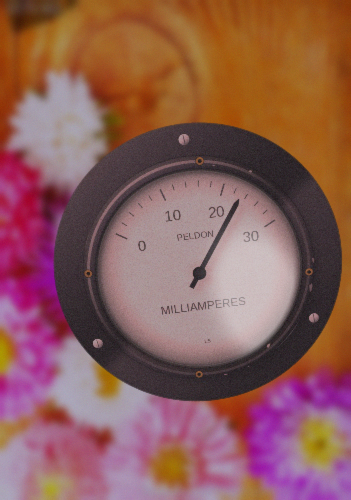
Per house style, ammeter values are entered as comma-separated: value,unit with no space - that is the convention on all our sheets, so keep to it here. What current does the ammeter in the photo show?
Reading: 23,mA
